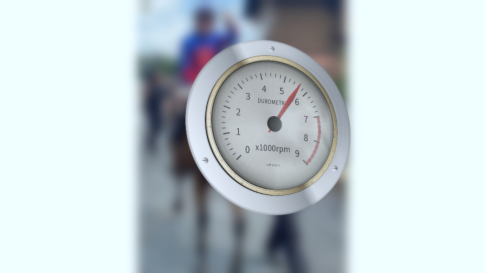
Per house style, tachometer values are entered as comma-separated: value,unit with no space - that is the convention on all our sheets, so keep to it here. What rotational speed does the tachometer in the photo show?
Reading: 5600,rpm
